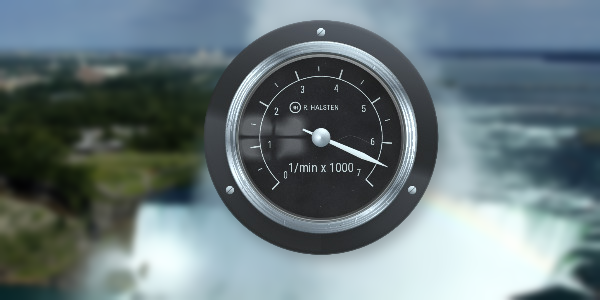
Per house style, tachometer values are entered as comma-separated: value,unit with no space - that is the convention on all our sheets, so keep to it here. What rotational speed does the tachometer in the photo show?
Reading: 6500,rpm
